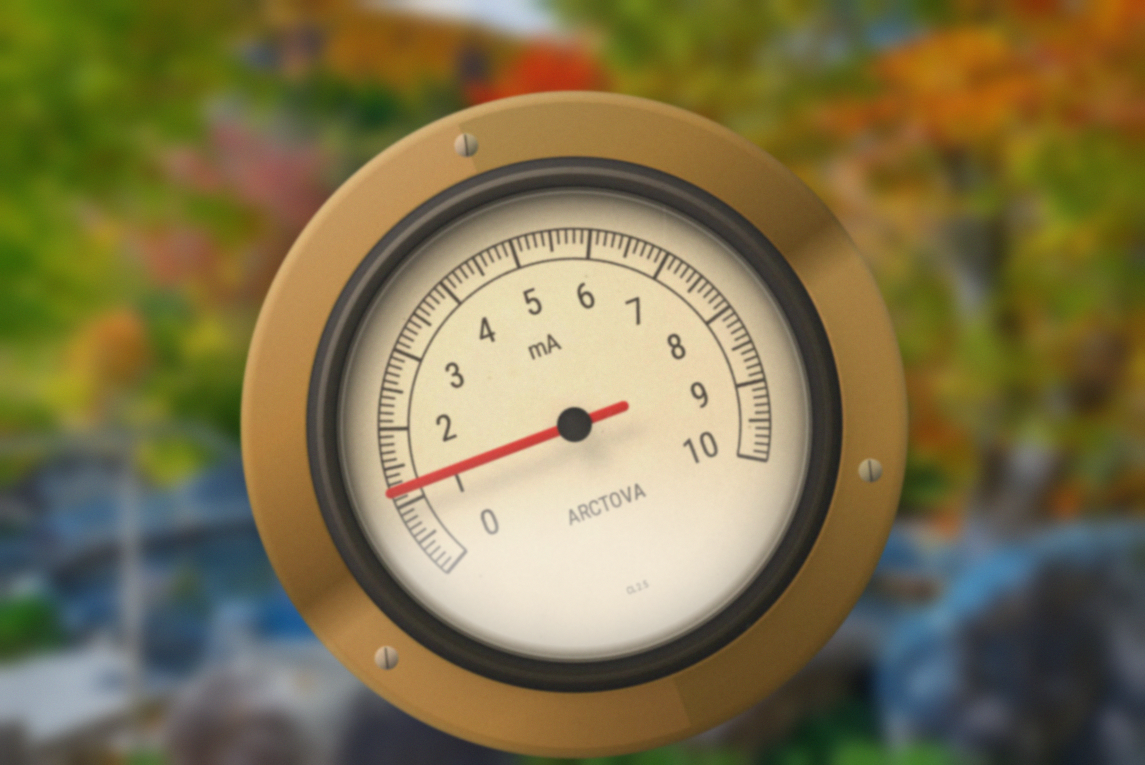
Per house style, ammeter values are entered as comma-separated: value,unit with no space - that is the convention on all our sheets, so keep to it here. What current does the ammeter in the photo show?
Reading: 1.2,mA
